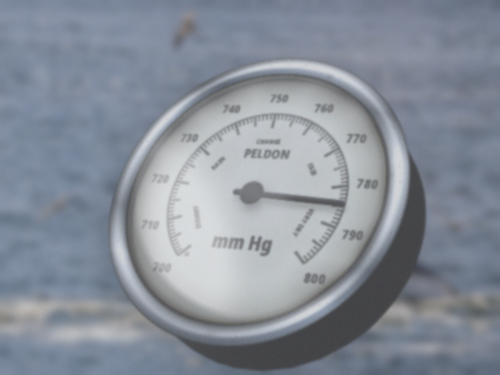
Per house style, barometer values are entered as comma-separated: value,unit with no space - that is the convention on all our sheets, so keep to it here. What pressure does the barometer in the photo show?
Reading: 785,mmHg
